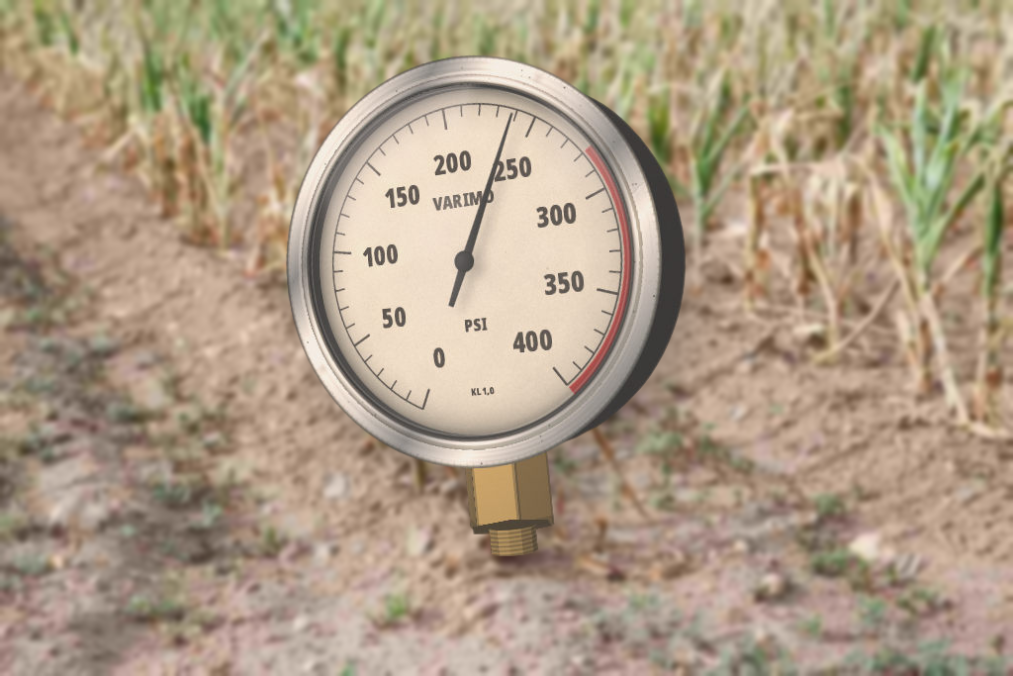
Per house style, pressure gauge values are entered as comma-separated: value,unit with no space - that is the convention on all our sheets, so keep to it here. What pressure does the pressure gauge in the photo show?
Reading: 240,psi
